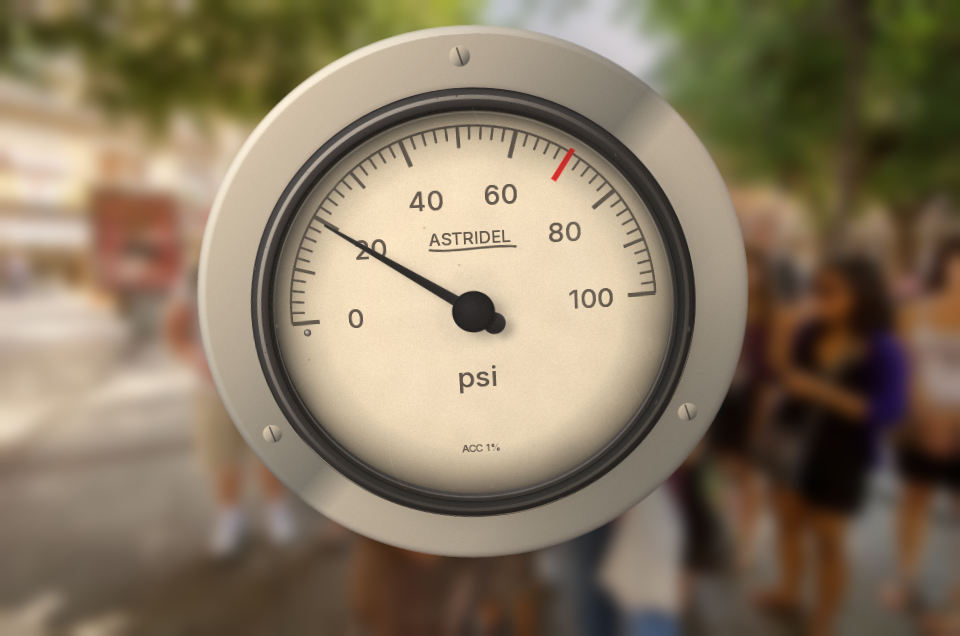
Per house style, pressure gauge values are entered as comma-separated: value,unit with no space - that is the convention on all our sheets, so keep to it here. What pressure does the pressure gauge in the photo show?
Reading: 20,psi
